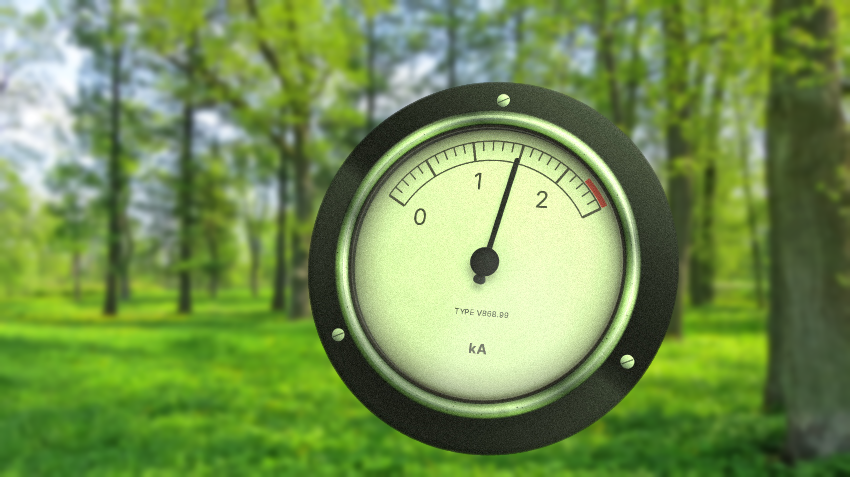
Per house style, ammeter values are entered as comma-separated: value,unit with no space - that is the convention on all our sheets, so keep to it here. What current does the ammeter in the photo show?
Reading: 1.5,kA
